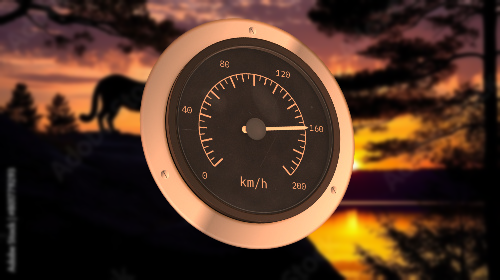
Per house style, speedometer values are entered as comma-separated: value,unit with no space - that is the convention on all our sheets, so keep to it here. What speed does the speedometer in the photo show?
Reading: 160,km/h
